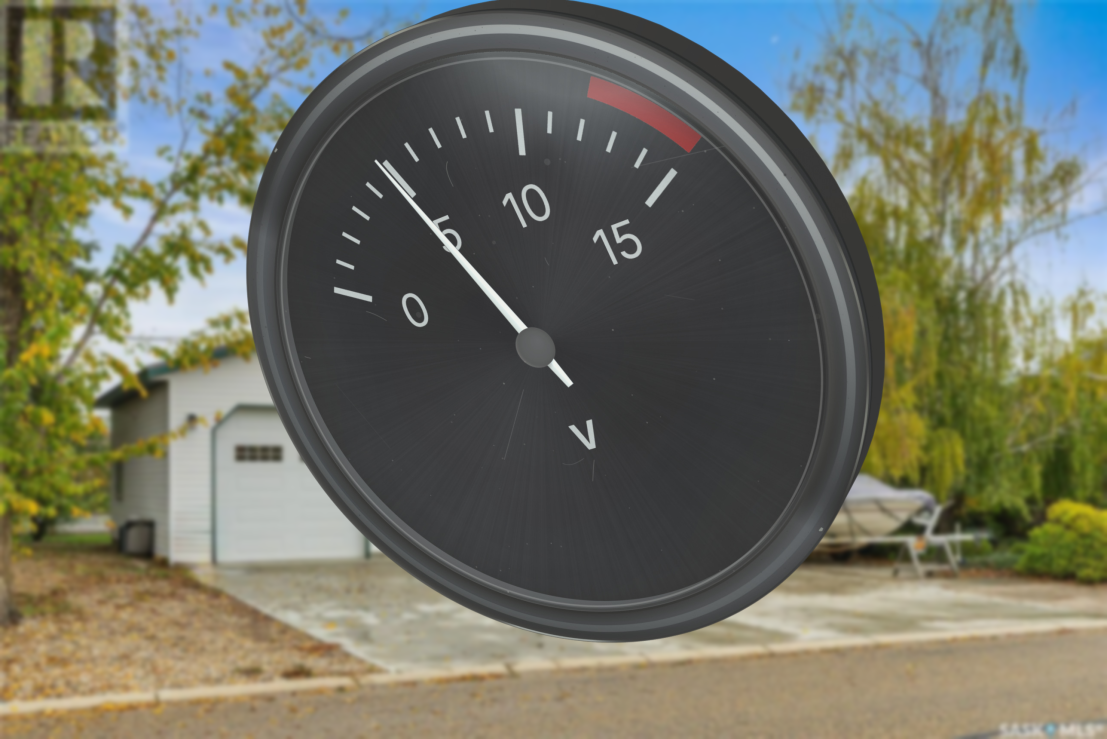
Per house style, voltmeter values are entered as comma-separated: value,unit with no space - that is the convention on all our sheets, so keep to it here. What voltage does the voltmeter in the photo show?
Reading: 5,V
